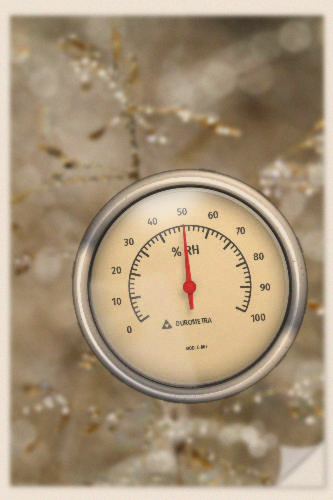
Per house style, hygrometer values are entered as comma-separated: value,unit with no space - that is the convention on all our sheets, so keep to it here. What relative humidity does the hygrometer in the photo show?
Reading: 50,%
